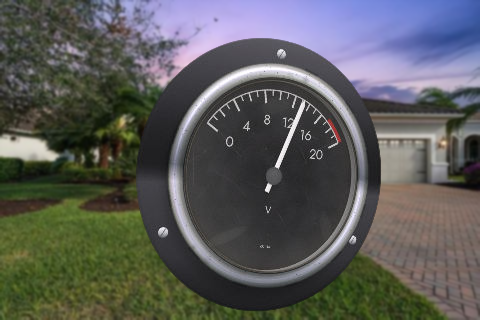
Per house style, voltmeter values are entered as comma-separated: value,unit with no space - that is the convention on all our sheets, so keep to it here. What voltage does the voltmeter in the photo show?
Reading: 13,V
